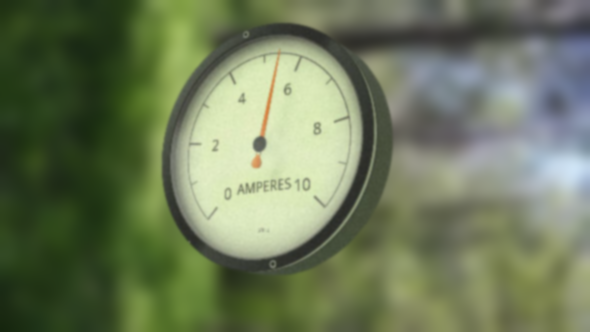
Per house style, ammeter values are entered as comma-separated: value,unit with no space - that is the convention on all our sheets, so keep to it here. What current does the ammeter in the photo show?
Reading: 5.5,A
